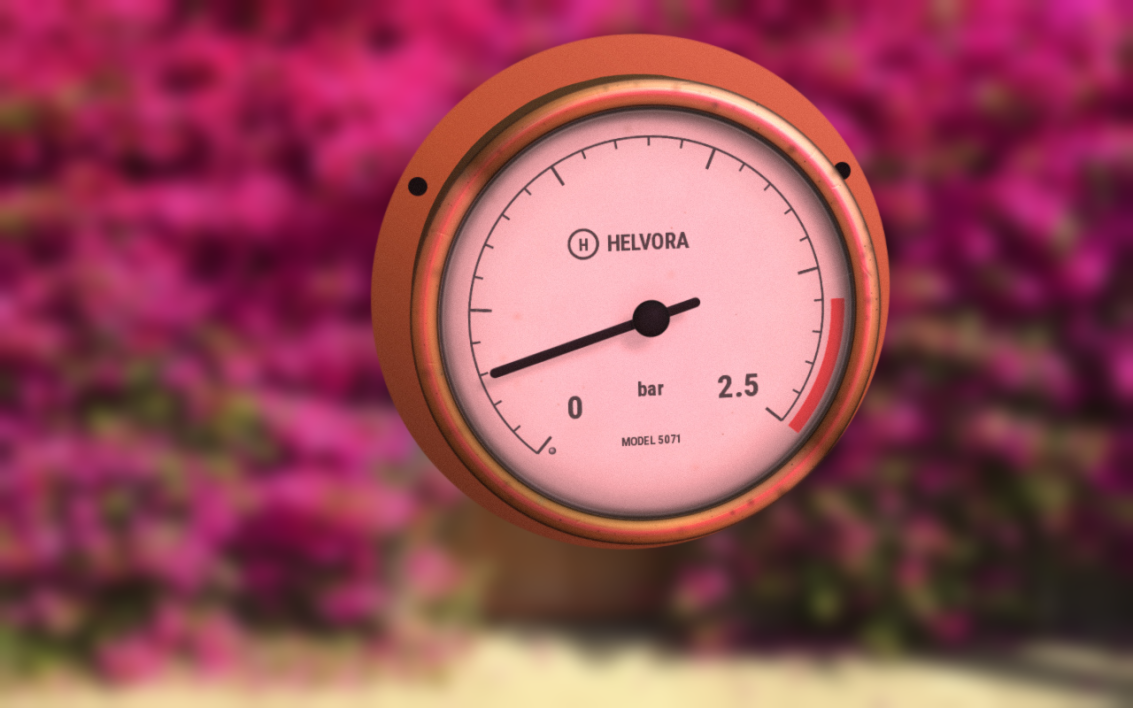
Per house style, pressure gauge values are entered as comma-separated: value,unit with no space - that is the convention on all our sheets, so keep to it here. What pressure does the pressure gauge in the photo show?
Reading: 0.3,bar
